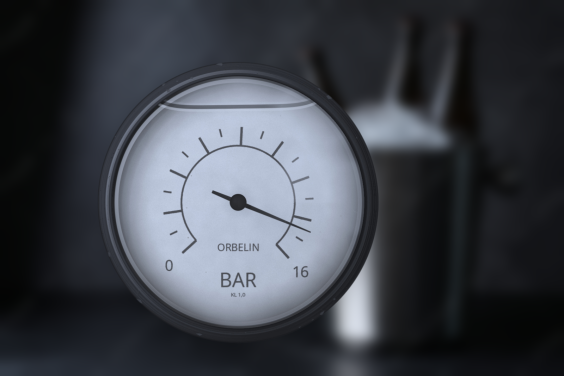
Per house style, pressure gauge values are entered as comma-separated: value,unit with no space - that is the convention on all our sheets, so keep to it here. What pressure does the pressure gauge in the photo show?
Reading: 14.5,bar
